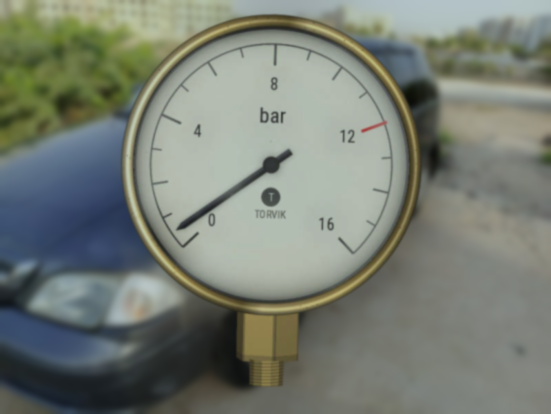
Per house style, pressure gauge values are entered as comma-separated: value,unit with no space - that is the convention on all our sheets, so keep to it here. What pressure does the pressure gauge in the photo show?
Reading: 0.5,bar
